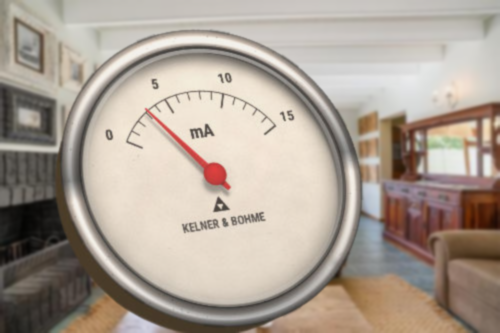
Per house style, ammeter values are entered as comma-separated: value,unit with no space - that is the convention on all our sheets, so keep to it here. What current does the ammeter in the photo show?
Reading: 3,mA
